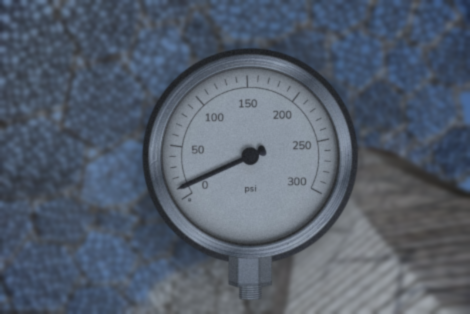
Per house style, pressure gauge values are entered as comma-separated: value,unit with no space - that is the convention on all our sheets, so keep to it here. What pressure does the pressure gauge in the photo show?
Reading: 10,psi
